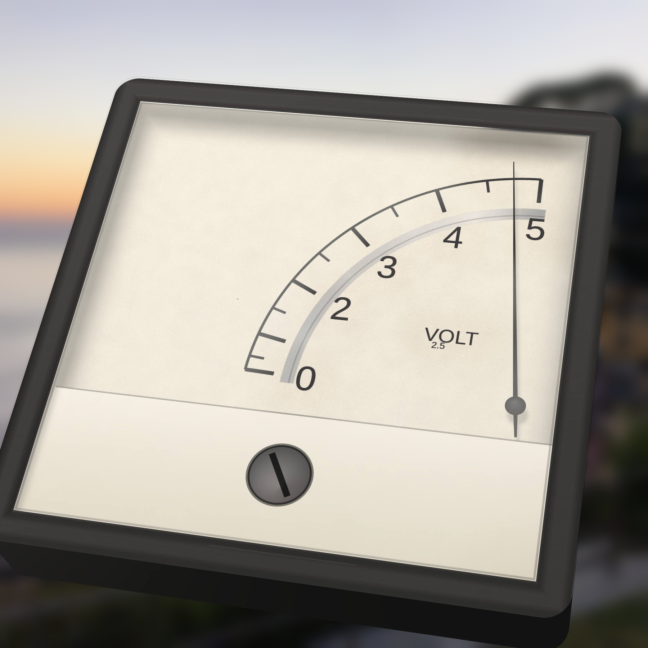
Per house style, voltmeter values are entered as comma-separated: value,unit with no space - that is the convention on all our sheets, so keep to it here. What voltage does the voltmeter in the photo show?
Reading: 4.75,V
